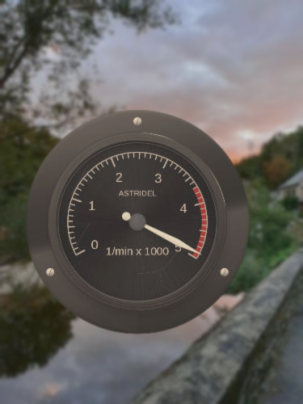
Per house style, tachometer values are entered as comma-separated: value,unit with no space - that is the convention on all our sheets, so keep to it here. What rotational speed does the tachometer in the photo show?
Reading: 4900,rpm
